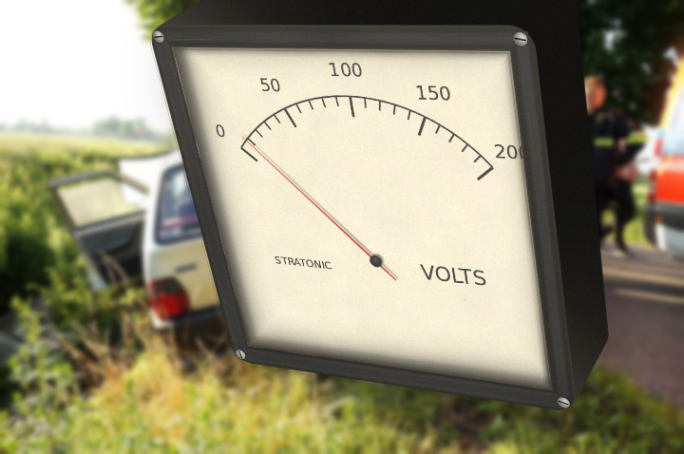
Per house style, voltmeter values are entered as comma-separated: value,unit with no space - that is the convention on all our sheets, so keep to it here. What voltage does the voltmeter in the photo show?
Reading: 10,V
